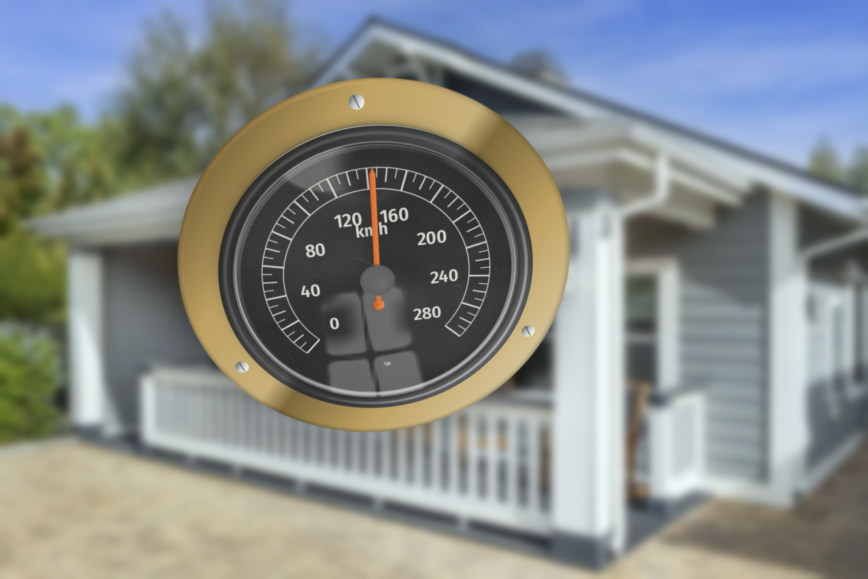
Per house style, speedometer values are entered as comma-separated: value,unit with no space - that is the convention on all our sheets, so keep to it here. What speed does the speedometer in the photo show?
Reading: 142.5,km/h
